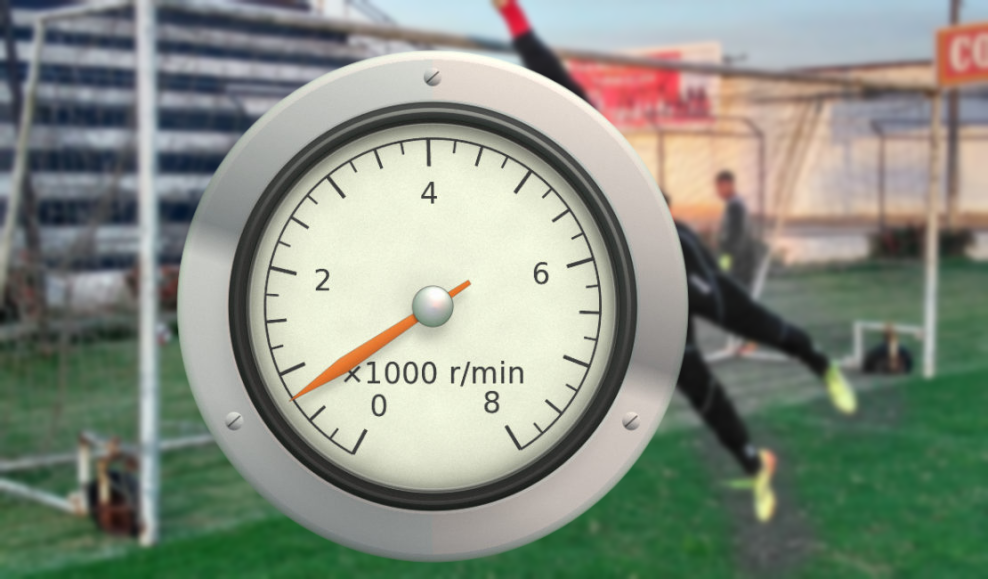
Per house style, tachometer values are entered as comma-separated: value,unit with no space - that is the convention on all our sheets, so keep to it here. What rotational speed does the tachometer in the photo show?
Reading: 750,rpm
